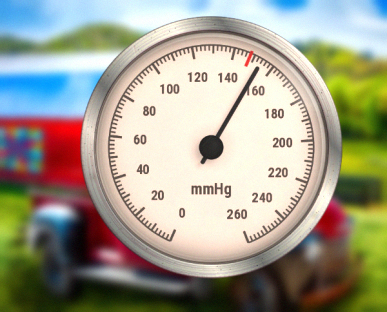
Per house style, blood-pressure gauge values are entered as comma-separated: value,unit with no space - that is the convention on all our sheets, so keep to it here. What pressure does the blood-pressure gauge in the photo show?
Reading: 154,mmHg
